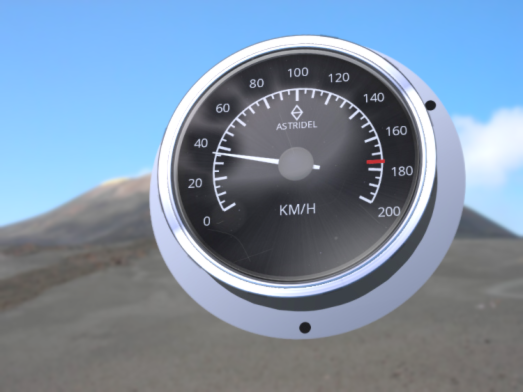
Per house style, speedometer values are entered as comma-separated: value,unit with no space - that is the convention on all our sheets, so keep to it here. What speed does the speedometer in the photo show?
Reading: 35,km/h
